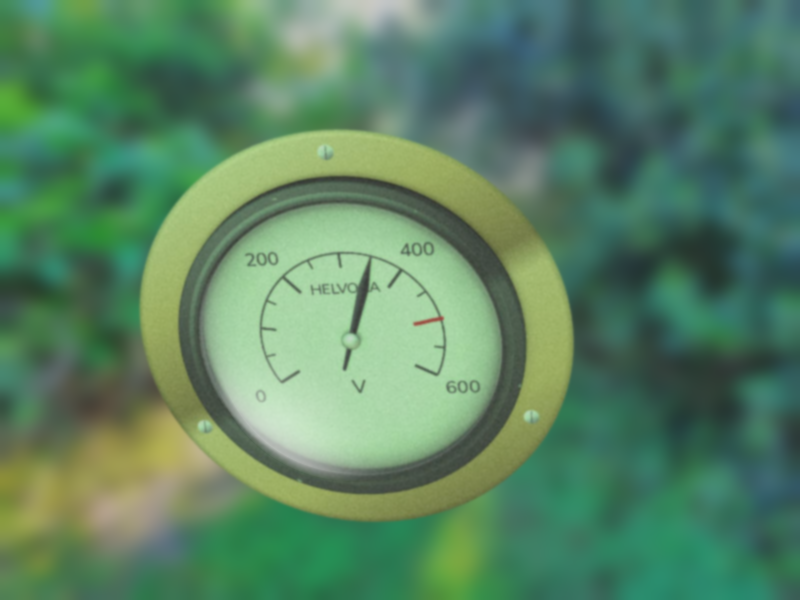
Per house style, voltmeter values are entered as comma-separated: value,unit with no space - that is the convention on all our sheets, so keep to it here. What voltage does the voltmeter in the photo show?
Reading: 350,V
